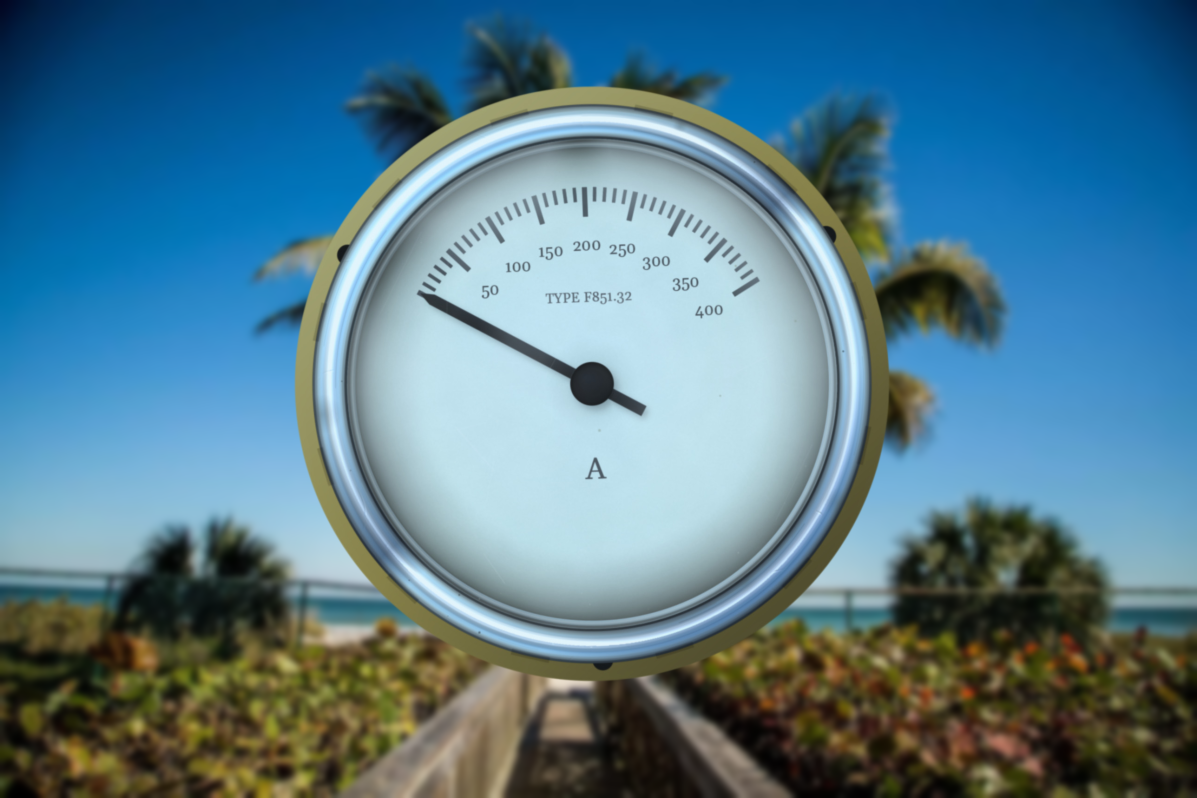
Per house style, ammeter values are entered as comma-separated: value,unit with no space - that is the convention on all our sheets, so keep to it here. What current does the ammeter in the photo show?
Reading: 0,A
